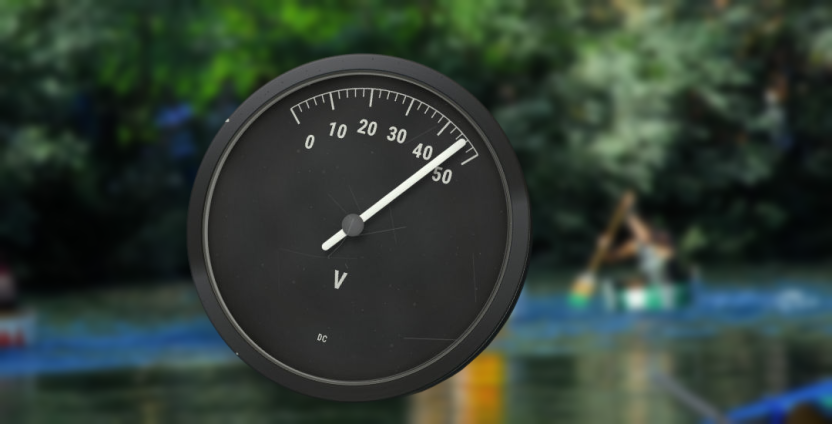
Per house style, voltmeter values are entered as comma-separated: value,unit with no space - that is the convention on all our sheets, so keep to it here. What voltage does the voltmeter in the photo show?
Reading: 46,V
